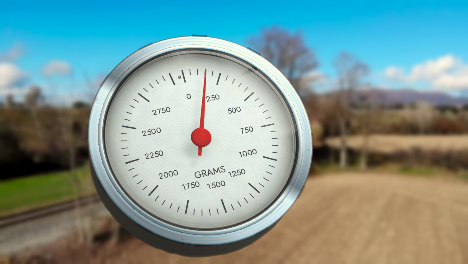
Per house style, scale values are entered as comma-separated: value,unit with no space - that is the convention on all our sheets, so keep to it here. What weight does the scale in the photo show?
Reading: 150,g
